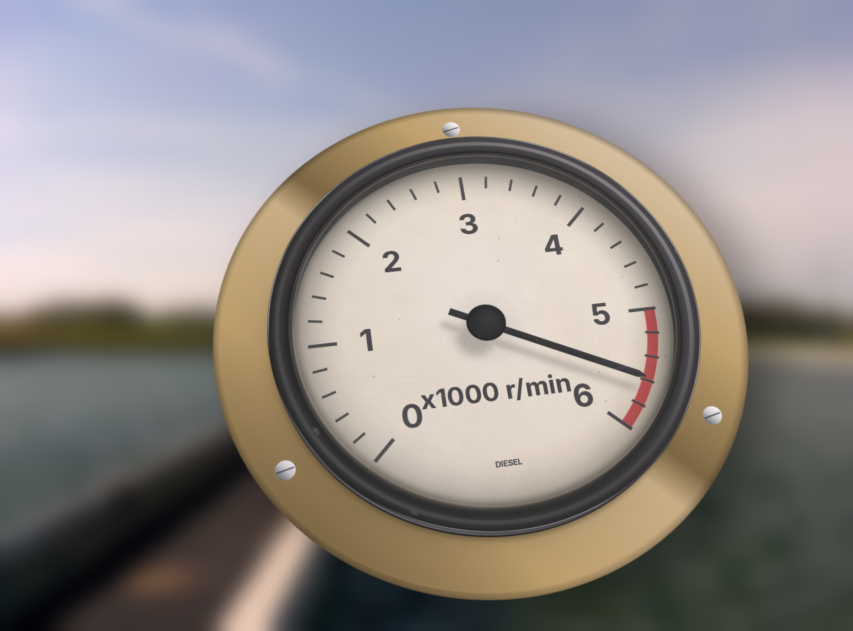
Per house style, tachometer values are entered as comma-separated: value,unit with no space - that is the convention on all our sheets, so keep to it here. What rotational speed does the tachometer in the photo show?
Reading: 5600,rpm
